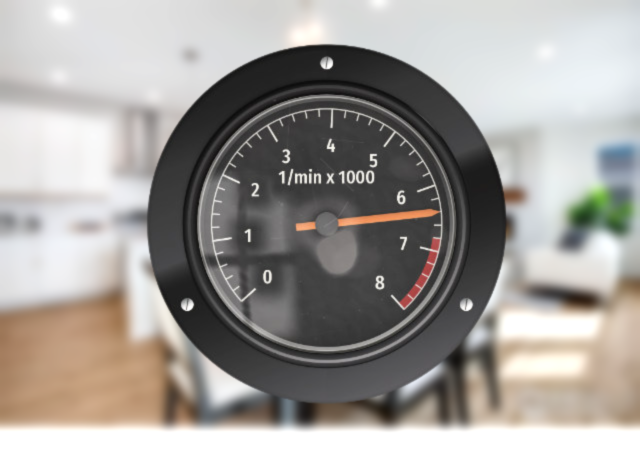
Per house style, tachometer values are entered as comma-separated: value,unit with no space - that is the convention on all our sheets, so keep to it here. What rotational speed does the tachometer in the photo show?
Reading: 6400,rpm
